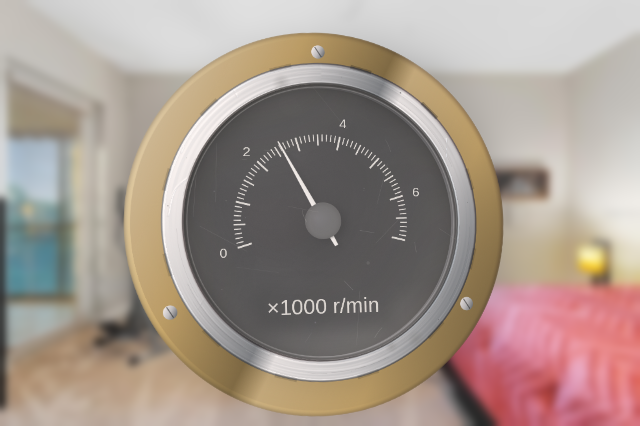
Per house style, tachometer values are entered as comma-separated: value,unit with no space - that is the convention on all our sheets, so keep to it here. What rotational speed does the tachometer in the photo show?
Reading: 2600,rpm
